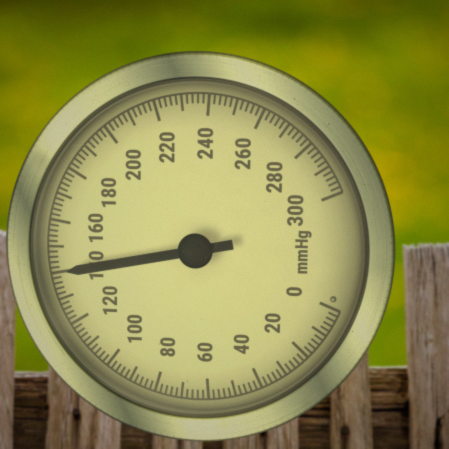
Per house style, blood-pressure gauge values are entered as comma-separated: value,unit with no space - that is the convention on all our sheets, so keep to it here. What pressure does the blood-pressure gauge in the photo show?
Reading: 140,mmHg
